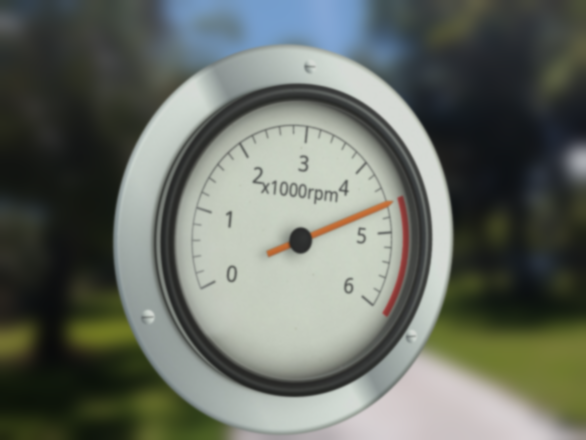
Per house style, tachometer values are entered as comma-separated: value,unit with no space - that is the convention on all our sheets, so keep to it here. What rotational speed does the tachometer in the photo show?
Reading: 4600,rpm
